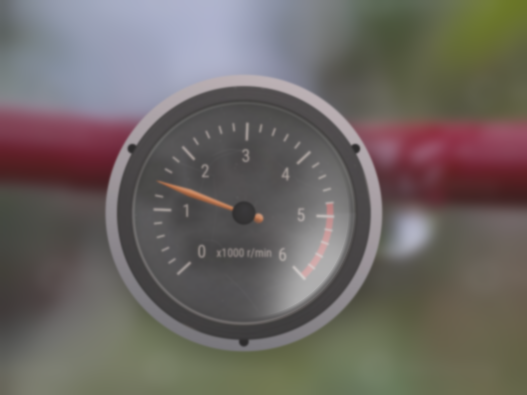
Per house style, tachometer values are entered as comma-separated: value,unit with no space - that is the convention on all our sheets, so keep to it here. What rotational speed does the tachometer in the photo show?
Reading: 1400,rpm
